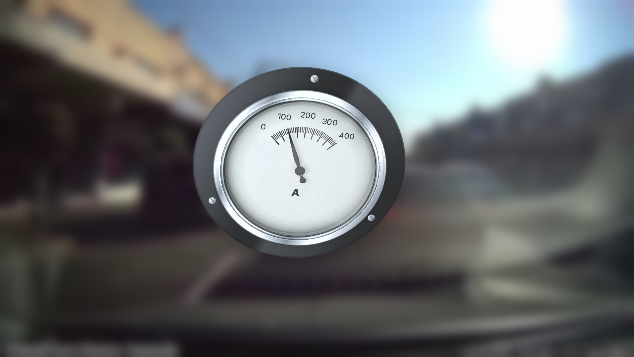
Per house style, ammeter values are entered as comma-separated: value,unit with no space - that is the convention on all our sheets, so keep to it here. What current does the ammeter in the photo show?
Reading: 100,A
